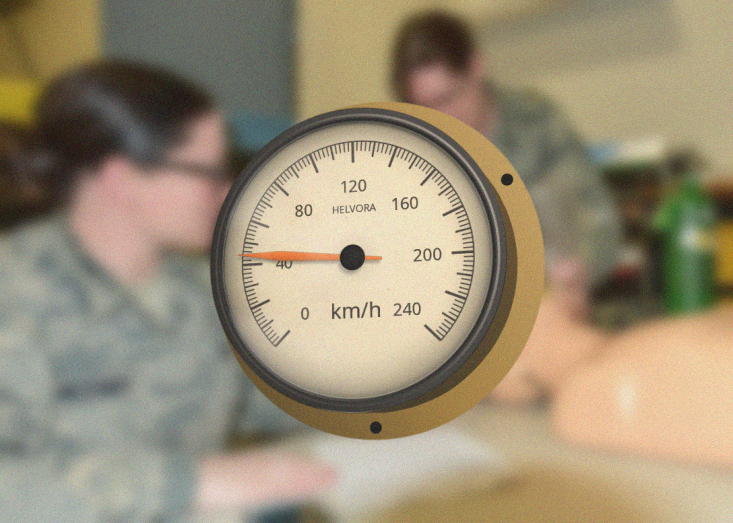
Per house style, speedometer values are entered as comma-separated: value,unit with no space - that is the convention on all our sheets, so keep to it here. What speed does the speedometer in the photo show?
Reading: 44,km/h
